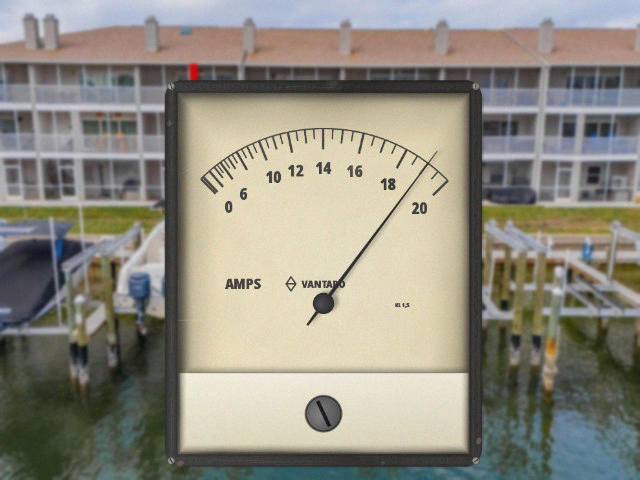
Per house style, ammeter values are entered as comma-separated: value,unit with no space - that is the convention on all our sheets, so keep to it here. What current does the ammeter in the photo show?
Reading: 19,A
